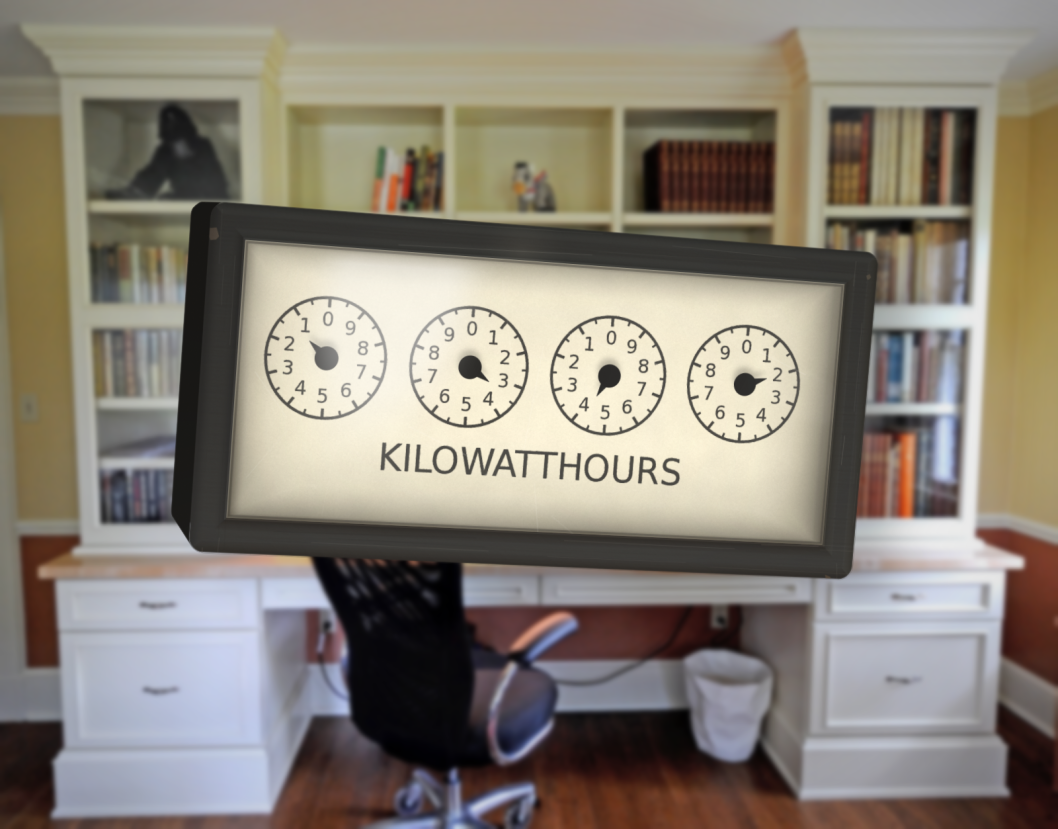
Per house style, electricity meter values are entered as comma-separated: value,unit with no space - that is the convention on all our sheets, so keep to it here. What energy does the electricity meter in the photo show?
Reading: 1342,kWh
